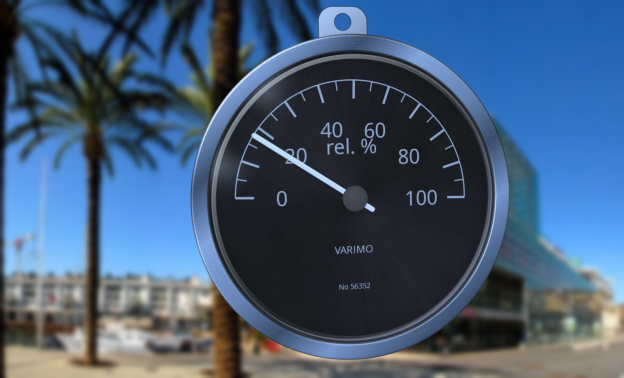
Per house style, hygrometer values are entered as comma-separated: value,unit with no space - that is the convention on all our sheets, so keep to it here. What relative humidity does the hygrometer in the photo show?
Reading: 17.5,%
